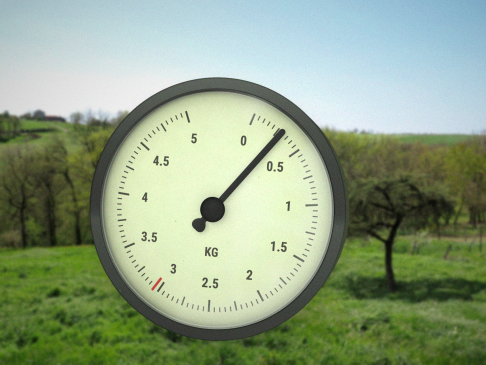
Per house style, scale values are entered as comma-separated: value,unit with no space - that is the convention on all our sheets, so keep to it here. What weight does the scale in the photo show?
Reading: 0.3,kg
